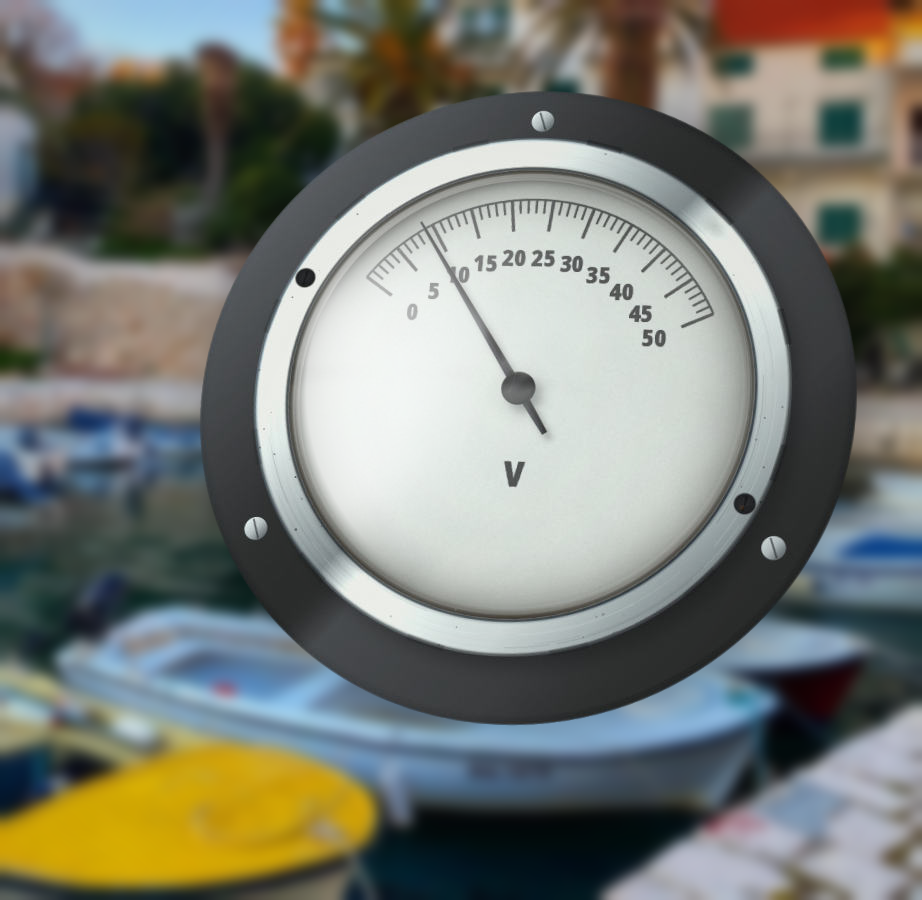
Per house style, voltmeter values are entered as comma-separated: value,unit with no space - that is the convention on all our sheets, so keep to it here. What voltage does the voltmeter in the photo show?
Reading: 9,V
